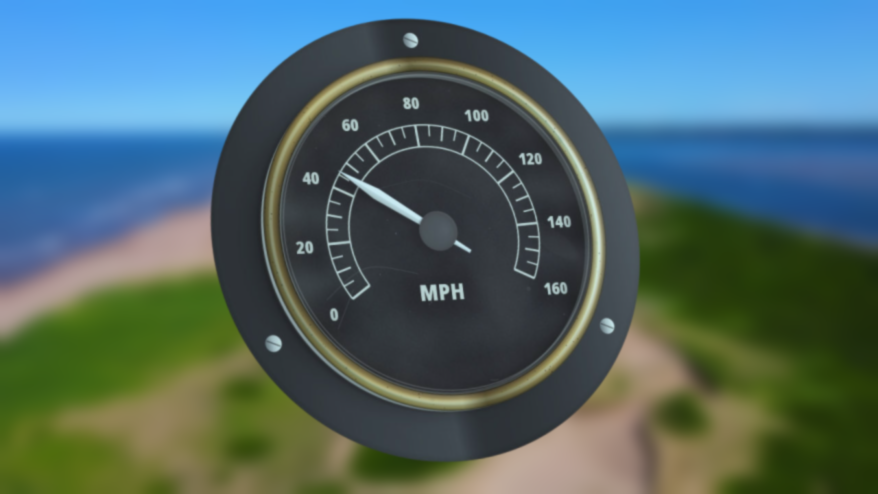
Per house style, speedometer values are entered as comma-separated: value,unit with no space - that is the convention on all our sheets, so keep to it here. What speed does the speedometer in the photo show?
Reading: 45,mph
